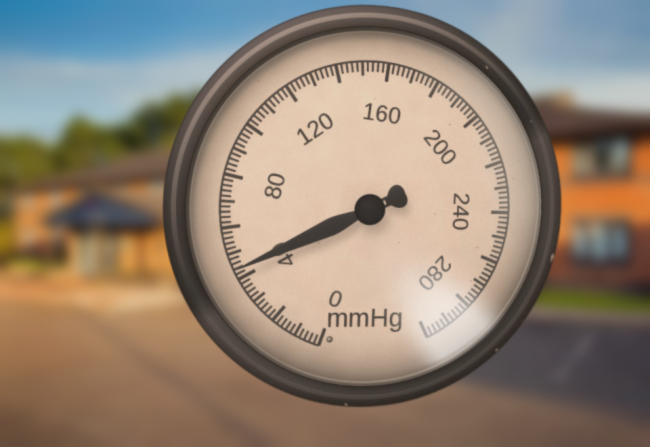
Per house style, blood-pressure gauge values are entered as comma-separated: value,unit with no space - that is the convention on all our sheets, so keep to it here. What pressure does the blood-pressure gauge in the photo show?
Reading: 44,mmHg
